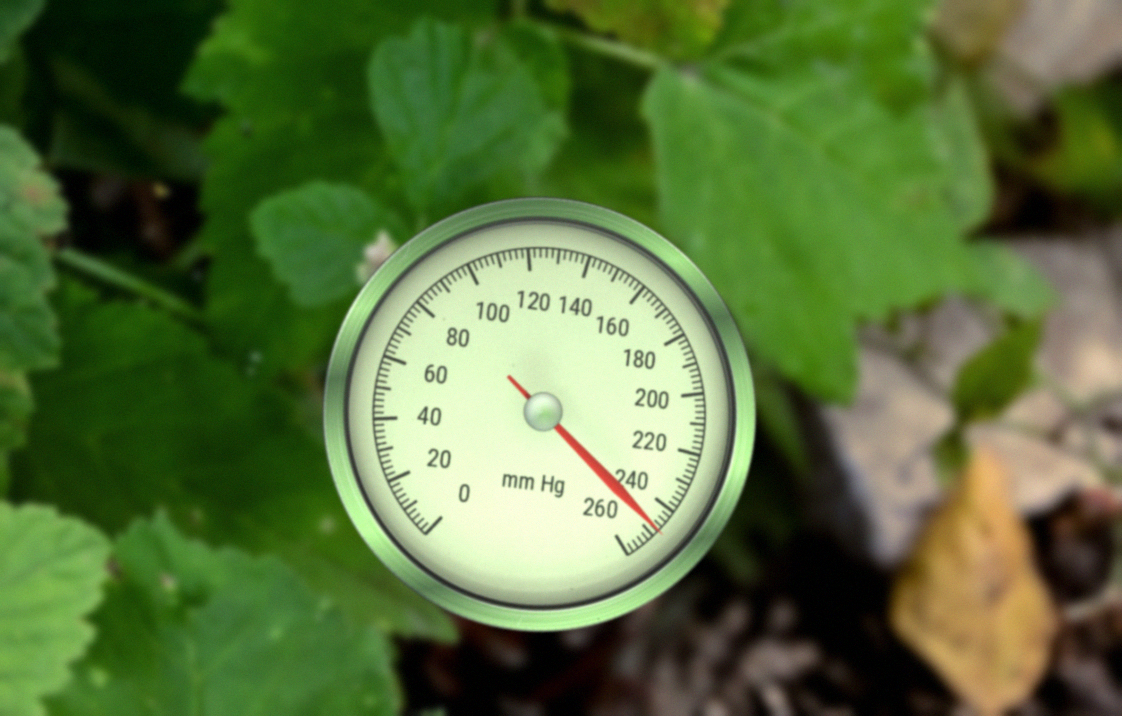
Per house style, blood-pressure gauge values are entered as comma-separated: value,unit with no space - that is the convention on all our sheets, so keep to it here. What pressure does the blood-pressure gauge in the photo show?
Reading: 248,mmHg
